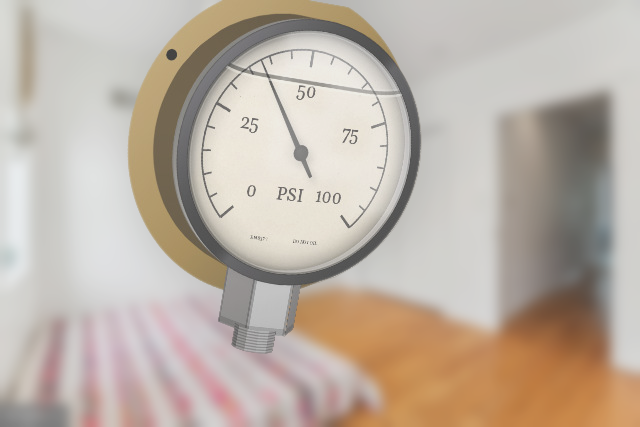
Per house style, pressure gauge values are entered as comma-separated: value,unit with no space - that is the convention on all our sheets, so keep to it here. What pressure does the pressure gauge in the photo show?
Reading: 37.5,psi
